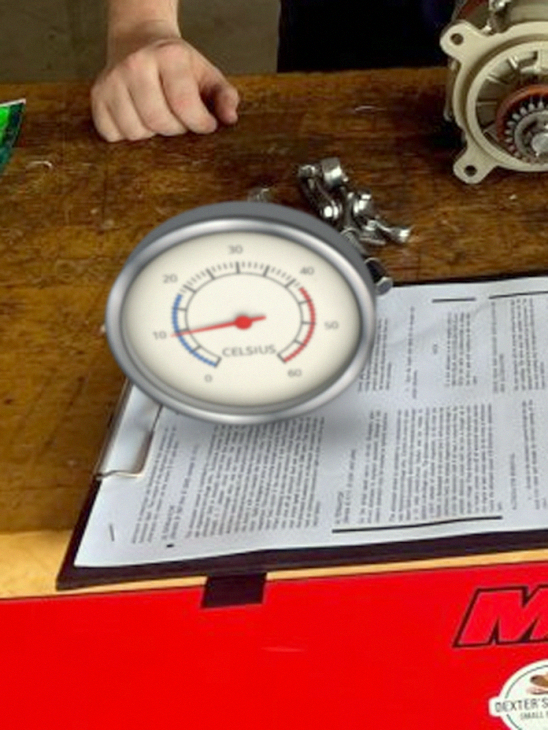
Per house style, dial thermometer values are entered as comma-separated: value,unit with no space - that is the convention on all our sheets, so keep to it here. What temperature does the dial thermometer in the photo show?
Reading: 10,°C
